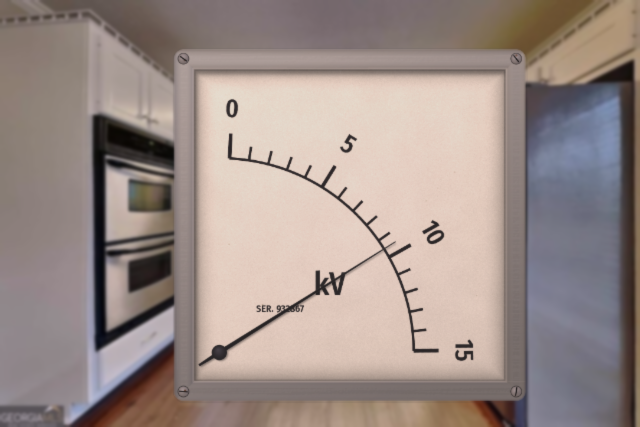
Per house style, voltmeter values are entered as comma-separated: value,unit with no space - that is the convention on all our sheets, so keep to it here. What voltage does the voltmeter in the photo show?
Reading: 9.5,kV
